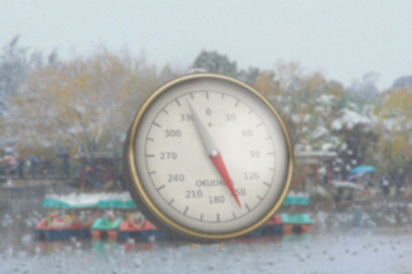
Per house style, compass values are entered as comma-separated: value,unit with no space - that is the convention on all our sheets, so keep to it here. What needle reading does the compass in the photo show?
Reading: 157.5,°
